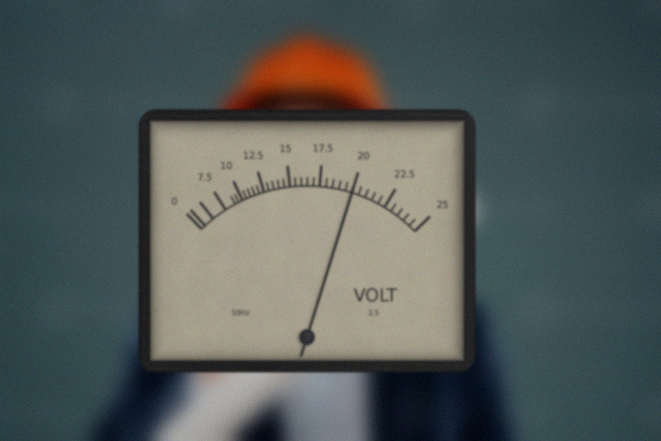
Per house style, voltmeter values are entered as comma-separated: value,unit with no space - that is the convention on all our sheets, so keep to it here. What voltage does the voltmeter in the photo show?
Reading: 20,V
